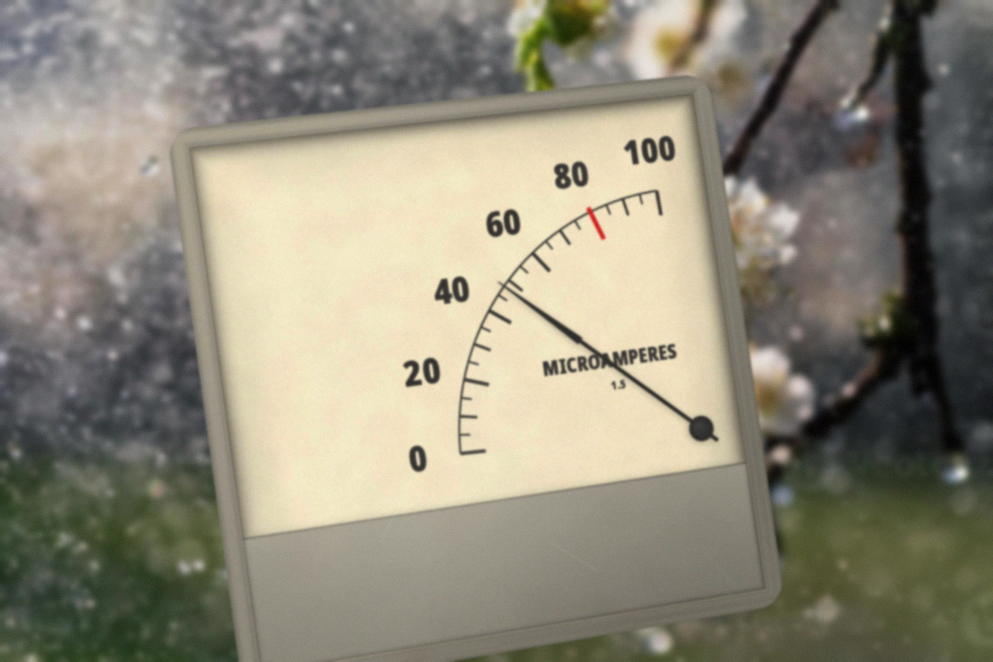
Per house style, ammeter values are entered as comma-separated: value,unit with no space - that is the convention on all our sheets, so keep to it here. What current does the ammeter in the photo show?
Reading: 47.5,µA
